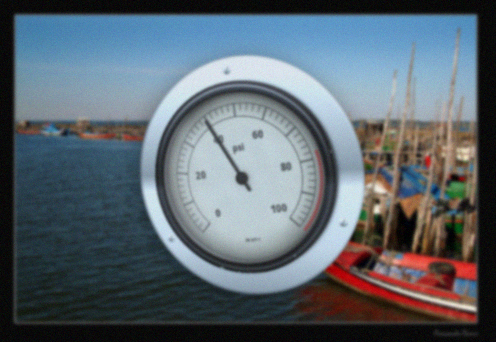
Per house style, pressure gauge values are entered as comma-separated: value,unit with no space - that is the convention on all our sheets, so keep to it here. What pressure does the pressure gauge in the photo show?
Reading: 40,psi
